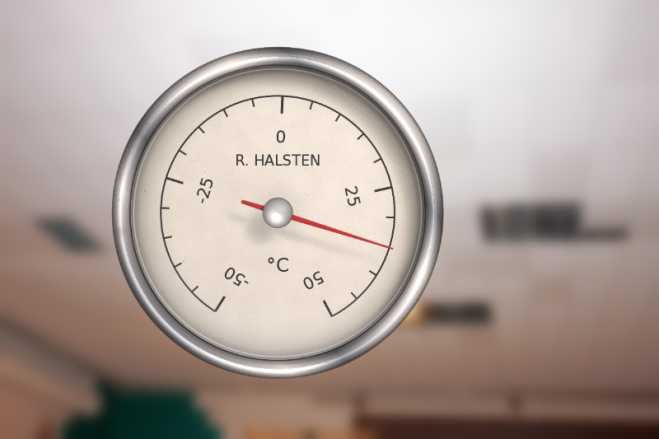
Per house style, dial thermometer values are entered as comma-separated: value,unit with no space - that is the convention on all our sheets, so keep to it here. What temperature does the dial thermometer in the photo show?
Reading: 35,°C
